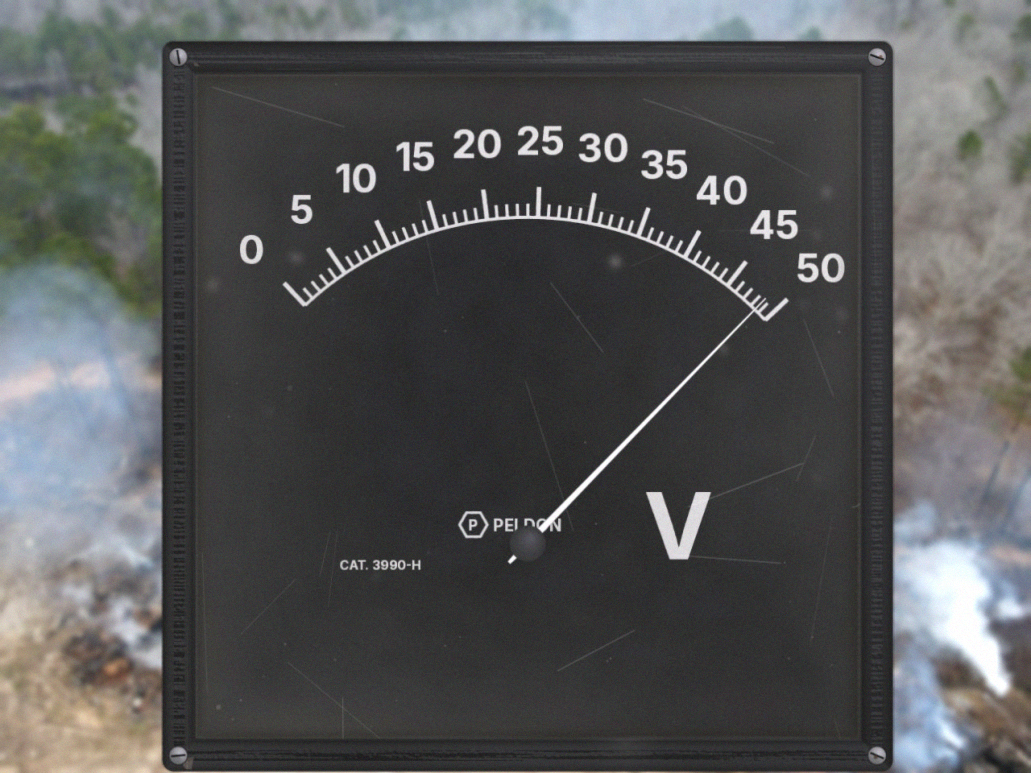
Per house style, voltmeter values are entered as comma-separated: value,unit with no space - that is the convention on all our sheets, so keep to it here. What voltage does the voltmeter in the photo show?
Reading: 48.5,V
